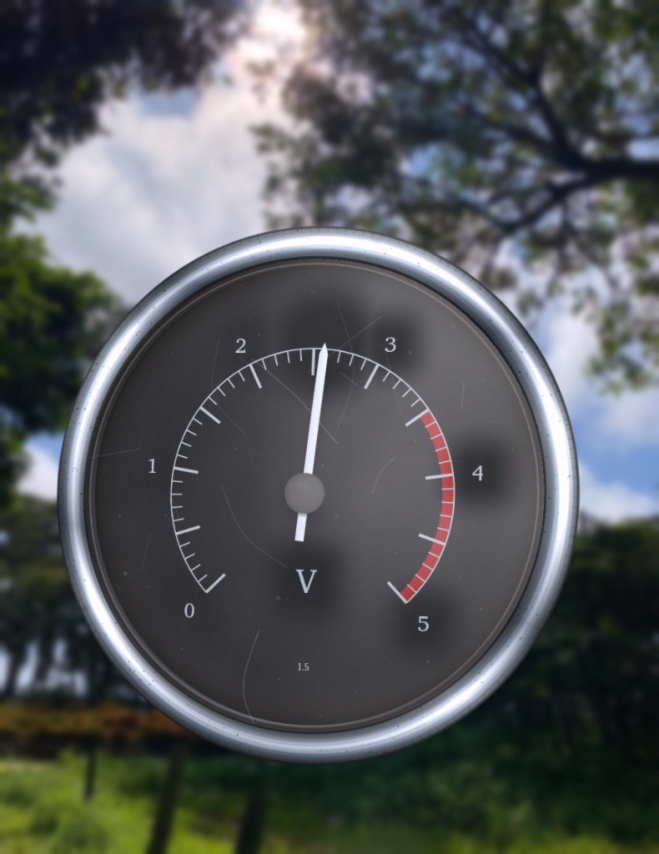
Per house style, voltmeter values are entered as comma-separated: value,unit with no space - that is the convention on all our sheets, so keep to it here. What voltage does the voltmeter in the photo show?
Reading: 2.6,V
